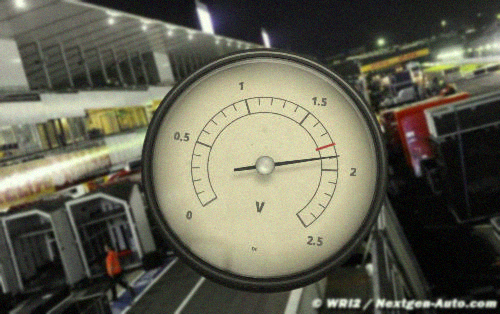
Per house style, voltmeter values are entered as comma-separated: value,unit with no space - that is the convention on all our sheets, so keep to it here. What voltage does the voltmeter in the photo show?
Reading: 1.9,V
